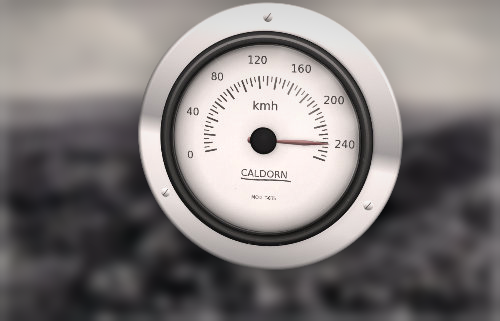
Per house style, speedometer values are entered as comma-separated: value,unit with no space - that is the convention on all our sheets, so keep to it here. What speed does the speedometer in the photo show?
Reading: 240,km/h
